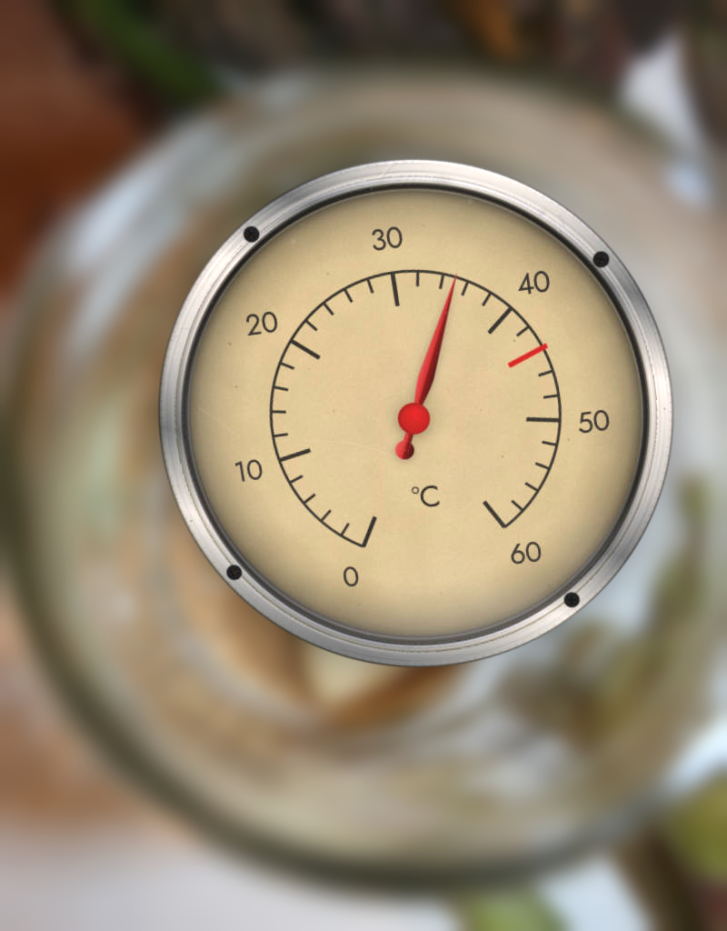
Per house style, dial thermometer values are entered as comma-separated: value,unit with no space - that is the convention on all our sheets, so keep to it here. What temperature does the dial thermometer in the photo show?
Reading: 35,°C
